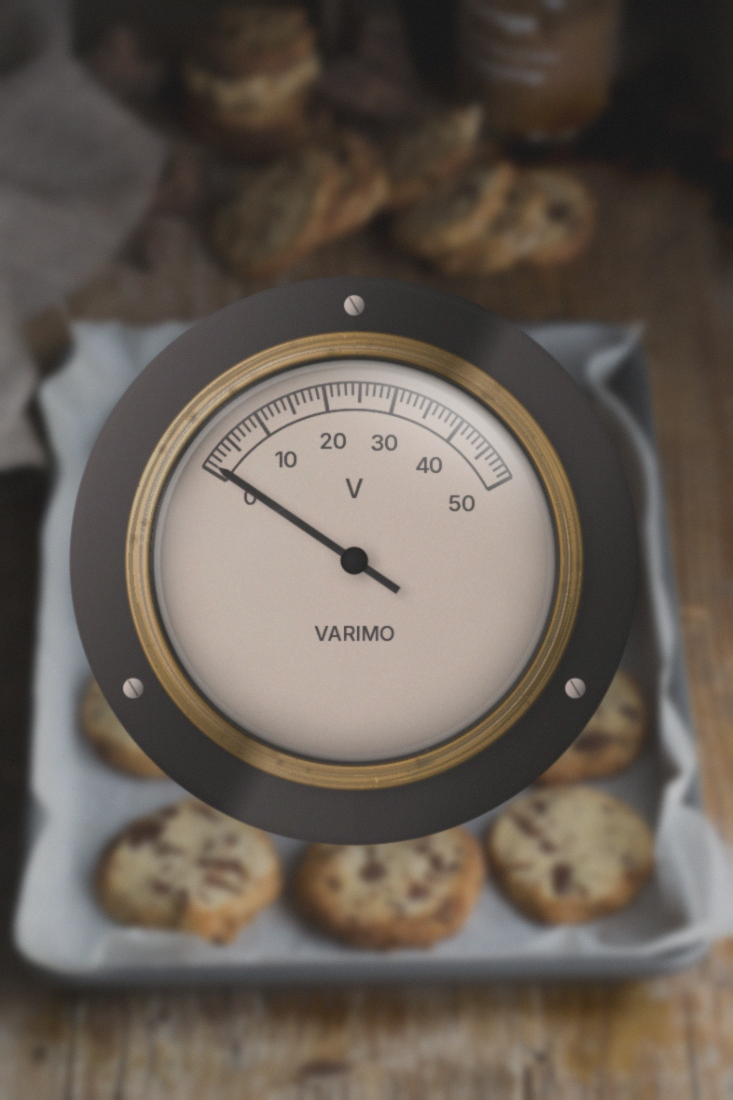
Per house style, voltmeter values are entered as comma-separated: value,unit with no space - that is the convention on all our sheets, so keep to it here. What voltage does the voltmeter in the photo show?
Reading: 1,V
